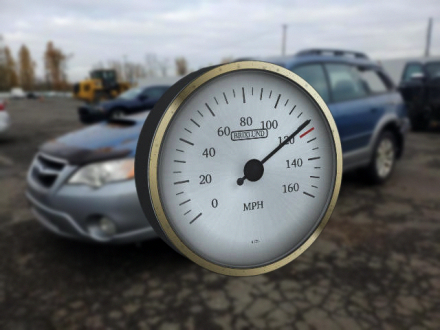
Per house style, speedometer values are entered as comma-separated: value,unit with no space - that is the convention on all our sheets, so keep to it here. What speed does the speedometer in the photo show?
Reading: 120,mph
